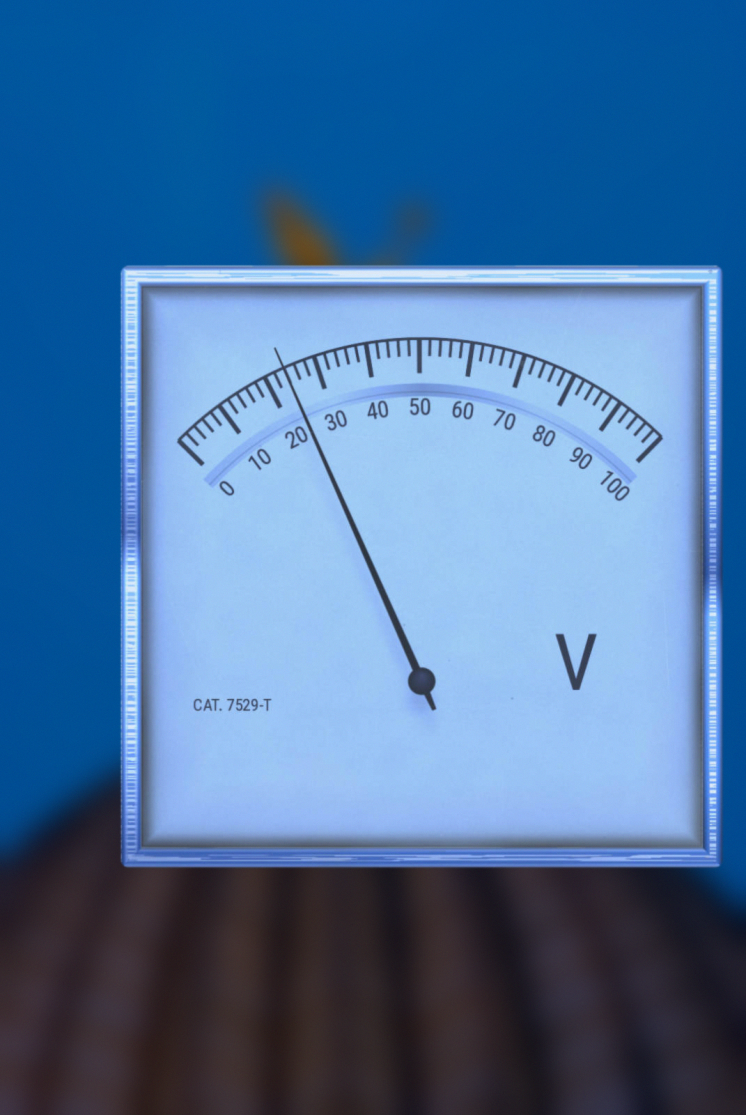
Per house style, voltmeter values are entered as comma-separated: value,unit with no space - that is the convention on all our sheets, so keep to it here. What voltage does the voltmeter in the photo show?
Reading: 24,V
